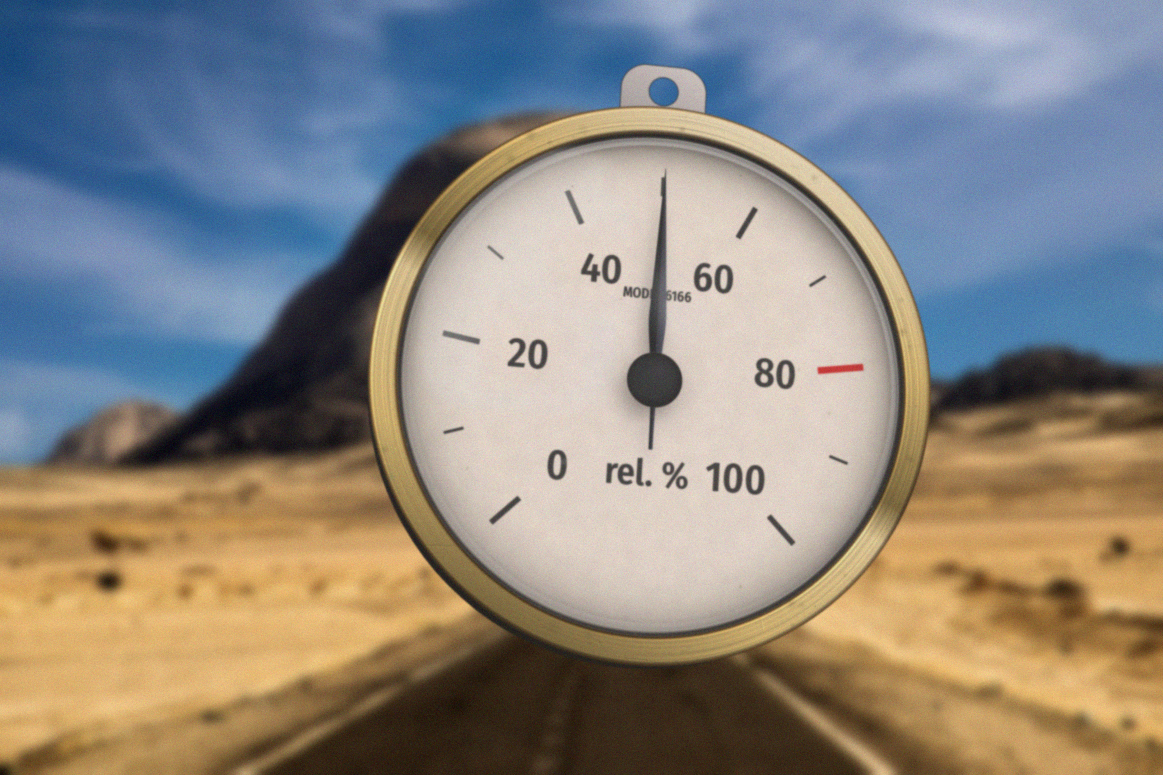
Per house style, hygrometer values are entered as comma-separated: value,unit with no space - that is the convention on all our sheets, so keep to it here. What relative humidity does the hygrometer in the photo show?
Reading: 50,%
